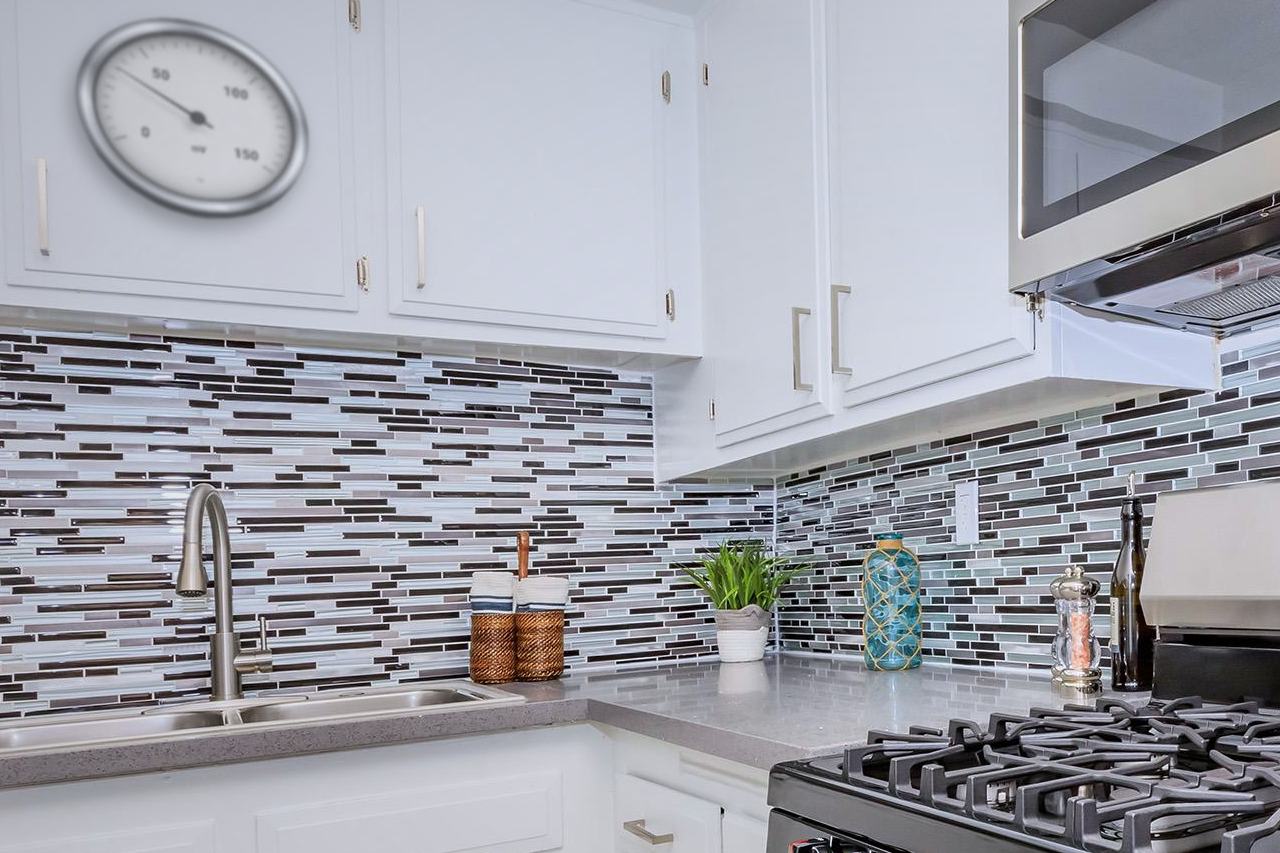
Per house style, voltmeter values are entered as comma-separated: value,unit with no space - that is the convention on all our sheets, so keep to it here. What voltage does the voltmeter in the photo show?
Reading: 35,mV
